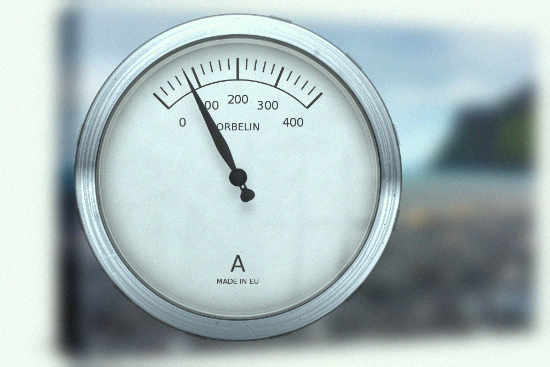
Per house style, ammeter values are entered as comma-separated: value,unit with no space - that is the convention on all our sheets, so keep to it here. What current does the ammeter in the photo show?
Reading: 80,A
